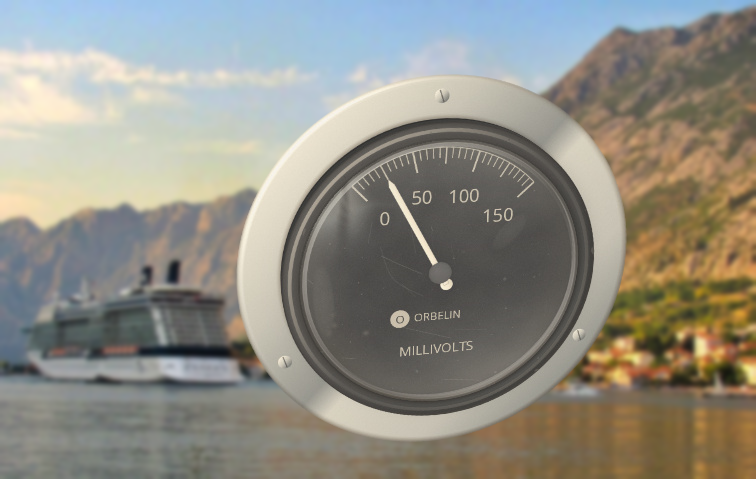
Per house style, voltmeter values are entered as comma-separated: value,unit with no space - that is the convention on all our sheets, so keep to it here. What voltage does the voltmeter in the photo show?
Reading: 25,mV
